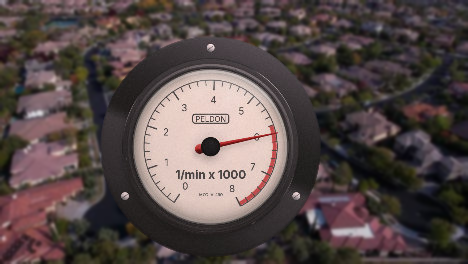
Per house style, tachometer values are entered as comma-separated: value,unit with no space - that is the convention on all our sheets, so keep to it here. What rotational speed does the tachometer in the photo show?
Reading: 6000,rpm
